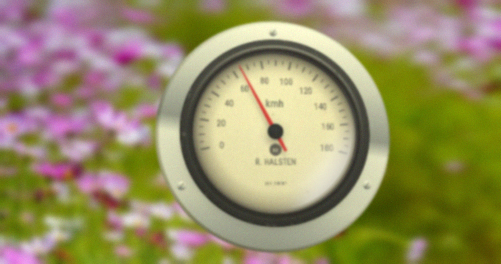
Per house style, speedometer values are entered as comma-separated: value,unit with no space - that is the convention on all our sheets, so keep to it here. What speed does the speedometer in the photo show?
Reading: 65,km/h
